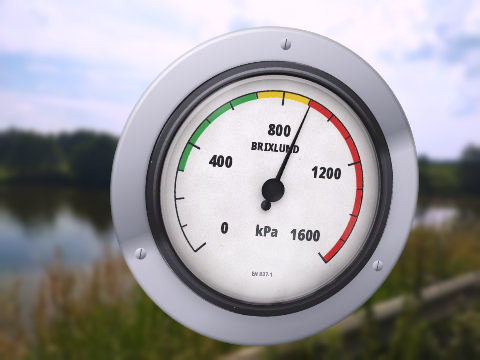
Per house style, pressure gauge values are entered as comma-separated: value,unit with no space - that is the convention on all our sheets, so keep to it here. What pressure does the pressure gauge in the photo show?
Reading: 900,kPa
